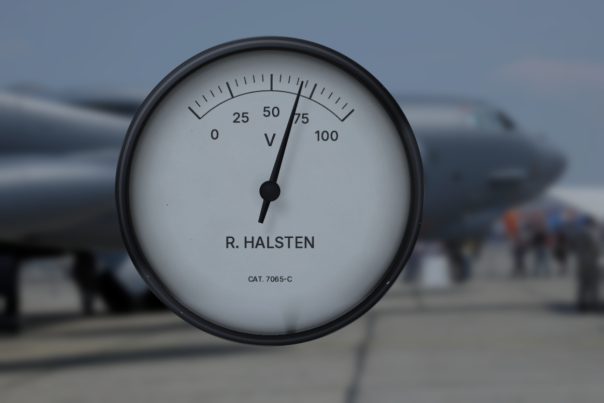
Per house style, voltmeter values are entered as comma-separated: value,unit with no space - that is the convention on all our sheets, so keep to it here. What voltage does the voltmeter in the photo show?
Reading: 67.5,V
